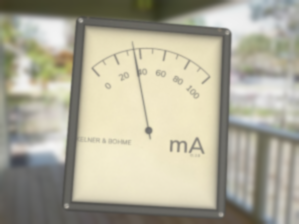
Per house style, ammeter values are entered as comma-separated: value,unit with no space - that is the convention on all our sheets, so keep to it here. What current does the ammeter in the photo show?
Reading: 35,mA
